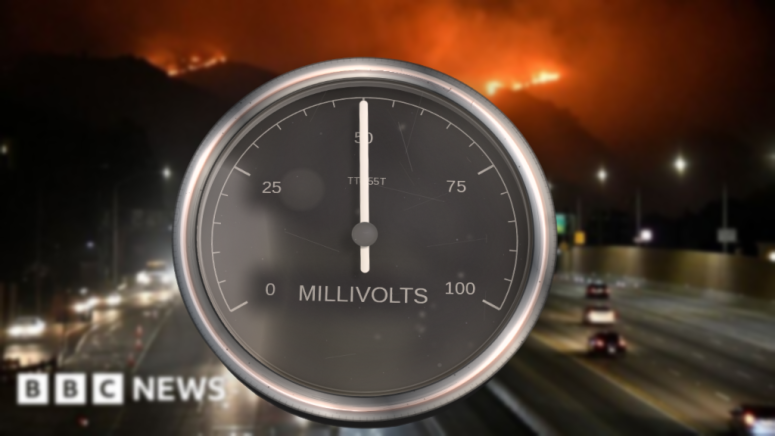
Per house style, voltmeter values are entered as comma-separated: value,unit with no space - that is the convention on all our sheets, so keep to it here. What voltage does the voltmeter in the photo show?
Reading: 50,mV
